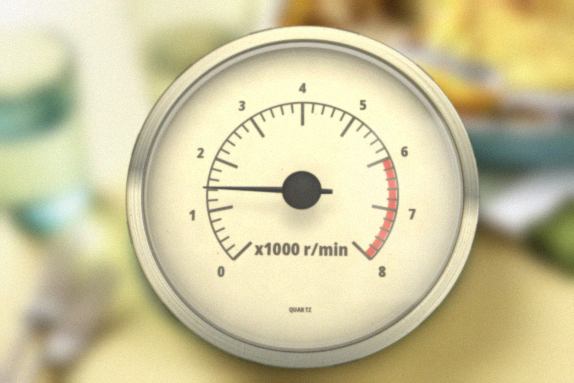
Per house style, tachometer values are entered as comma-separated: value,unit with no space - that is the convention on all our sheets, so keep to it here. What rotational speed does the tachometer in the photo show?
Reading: 1400,rpm
